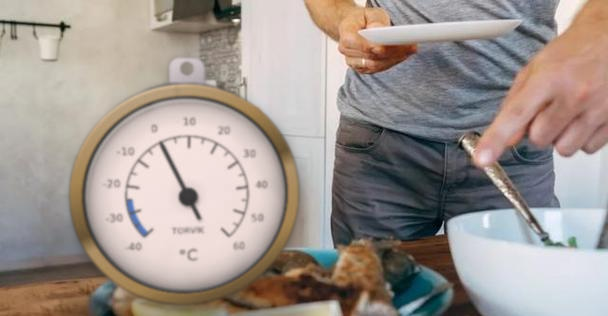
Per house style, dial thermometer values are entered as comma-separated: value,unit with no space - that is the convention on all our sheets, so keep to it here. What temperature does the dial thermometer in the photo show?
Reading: 0,°C
